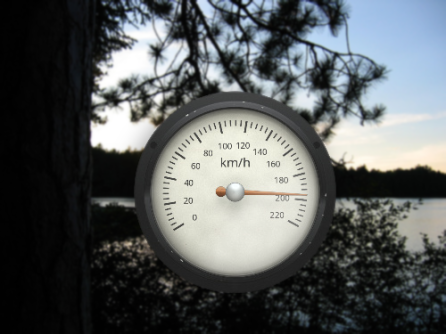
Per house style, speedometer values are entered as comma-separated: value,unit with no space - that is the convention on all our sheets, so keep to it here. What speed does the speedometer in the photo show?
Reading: 196,km/h
